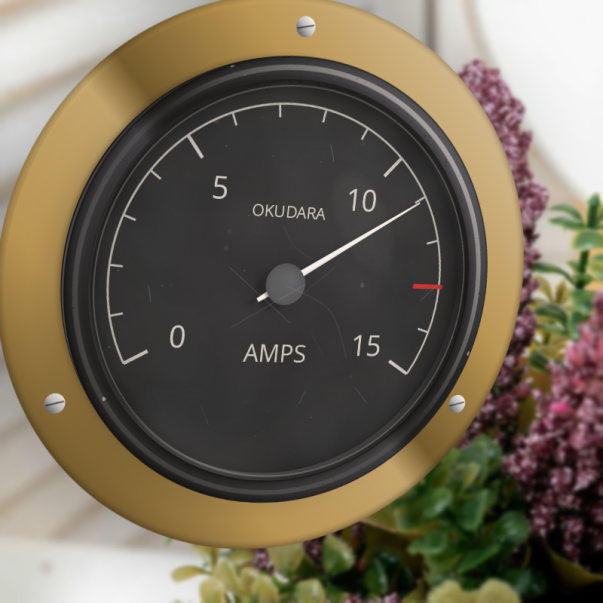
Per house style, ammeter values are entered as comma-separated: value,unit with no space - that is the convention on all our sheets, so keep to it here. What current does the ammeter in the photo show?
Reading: 11,A
